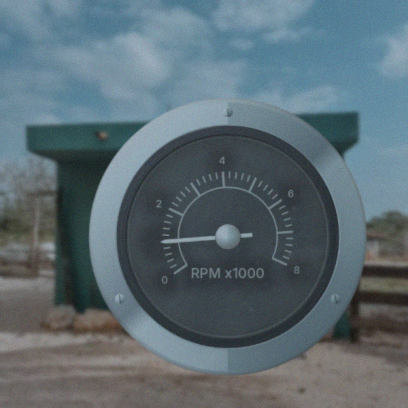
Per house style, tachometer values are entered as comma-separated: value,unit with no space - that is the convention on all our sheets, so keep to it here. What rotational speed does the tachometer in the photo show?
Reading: 1000,rpm
